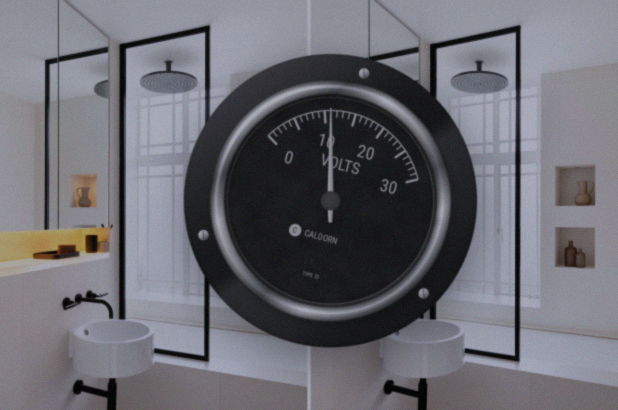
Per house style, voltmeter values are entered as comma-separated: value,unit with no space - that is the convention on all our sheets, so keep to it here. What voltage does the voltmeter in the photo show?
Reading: 11,V
